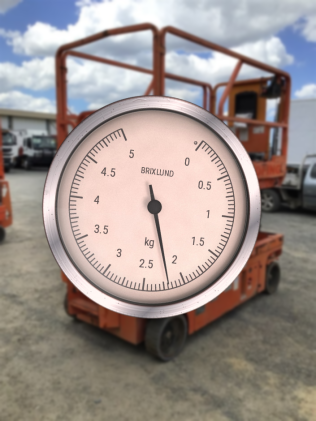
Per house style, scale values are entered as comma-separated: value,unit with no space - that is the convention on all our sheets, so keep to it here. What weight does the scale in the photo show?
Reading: 2.2,kg
